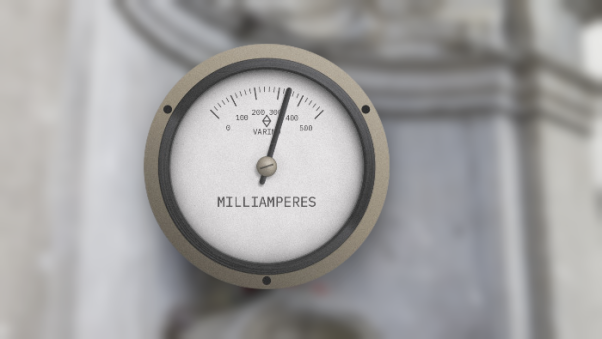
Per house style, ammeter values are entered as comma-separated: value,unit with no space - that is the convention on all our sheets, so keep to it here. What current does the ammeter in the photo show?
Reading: 340,mA
